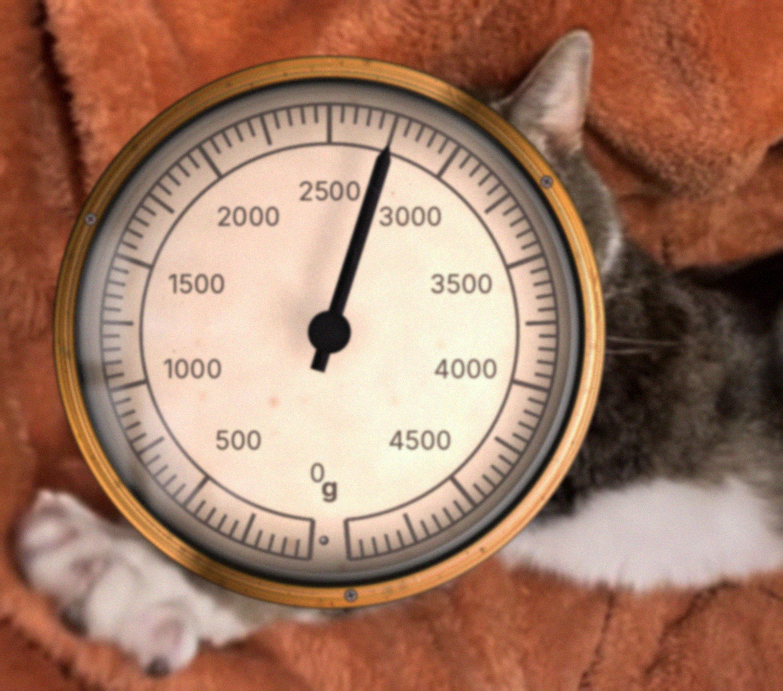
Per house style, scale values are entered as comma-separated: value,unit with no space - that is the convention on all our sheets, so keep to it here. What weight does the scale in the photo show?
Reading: 2750,g
